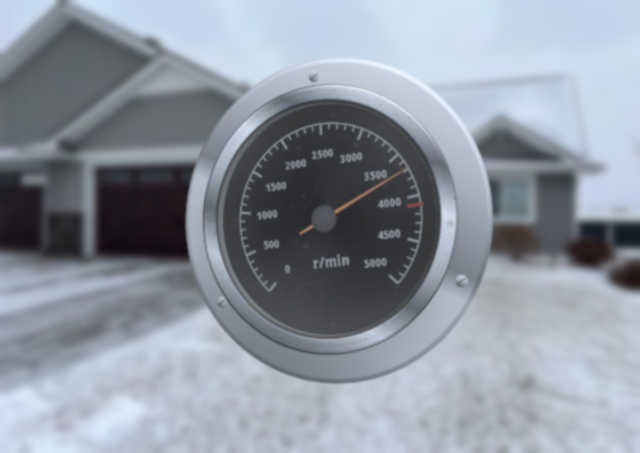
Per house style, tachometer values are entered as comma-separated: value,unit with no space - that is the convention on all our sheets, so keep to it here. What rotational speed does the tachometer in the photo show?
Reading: 3700,rpm
